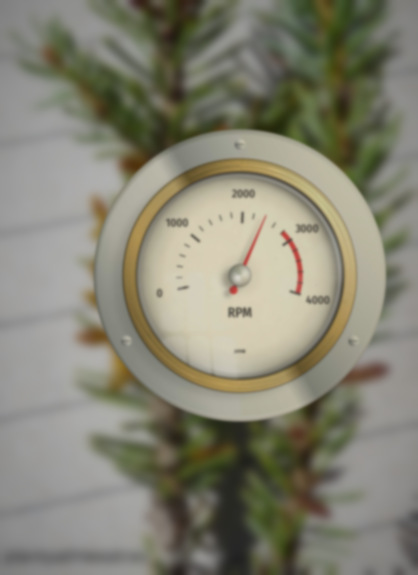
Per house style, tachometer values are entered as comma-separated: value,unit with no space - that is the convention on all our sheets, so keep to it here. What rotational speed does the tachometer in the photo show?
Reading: 2400,rpm
